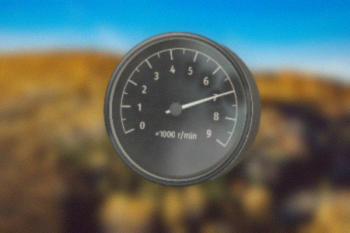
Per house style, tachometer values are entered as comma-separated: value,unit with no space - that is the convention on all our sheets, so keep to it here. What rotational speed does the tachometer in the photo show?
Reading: 7000,rpm
